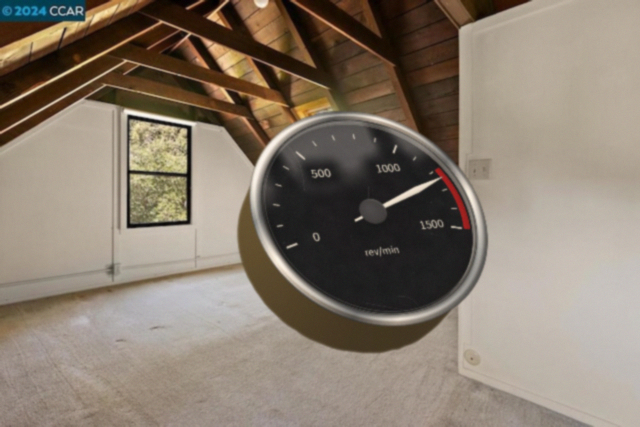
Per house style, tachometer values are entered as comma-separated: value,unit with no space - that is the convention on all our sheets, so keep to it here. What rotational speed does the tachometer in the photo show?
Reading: 1250,rpm
